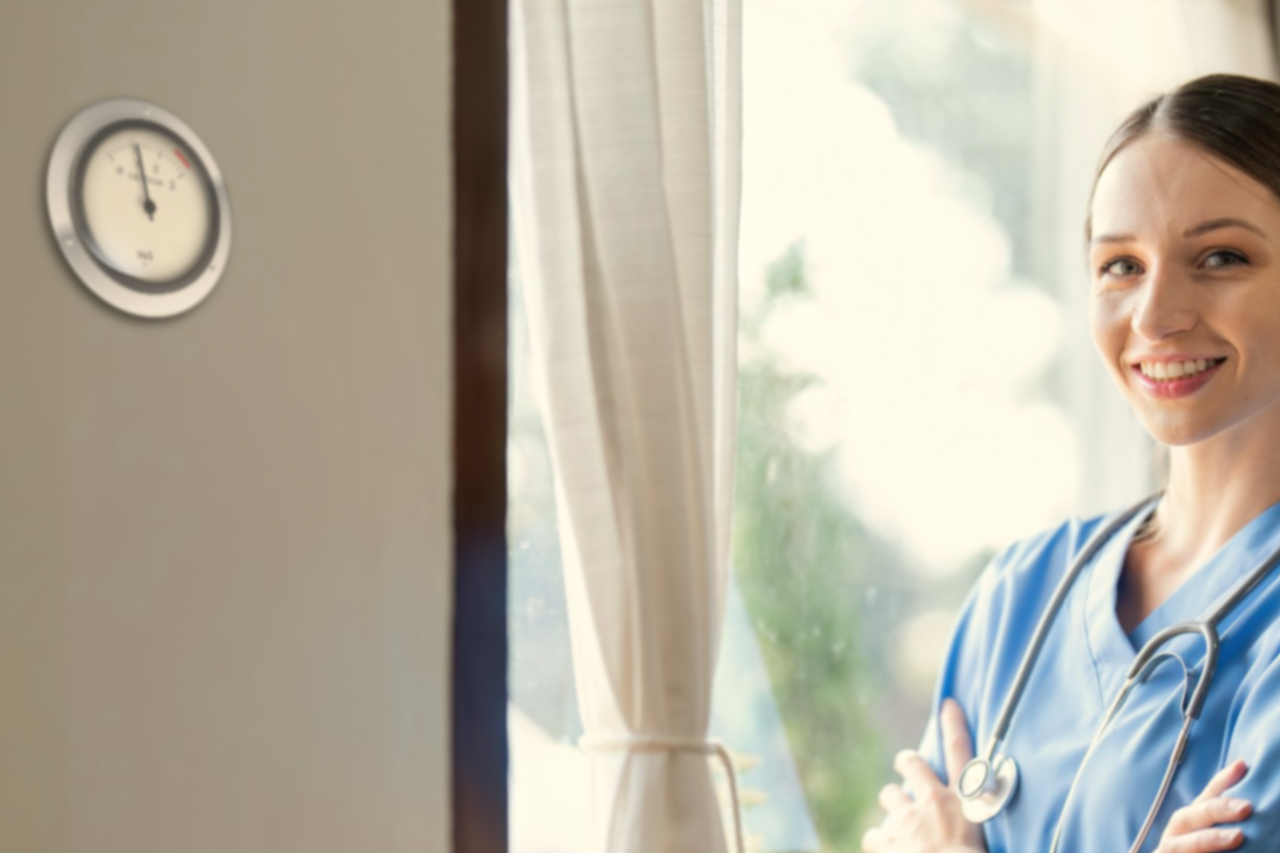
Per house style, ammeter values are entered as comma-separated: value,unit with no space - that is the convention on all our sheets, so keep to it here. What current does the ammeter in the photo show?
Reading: 1,mA
